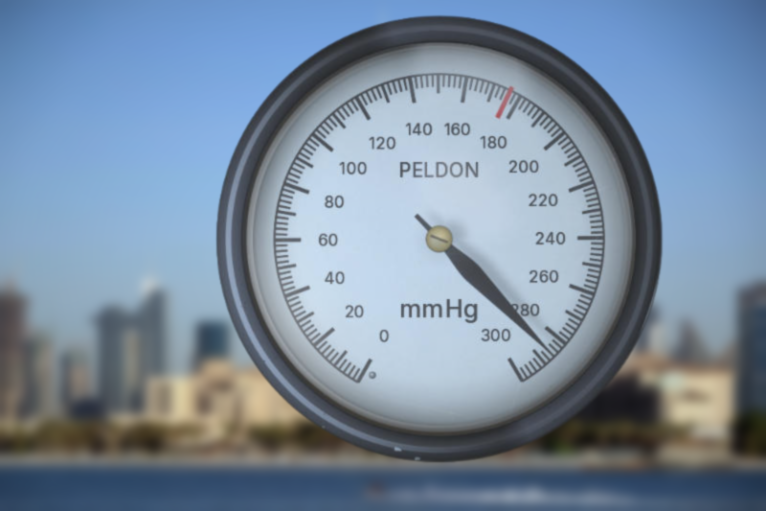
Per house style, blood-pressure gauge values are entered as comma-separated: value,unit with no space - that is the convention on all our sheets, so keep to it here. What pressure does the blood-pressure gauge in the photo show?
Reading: 286,mmHg
